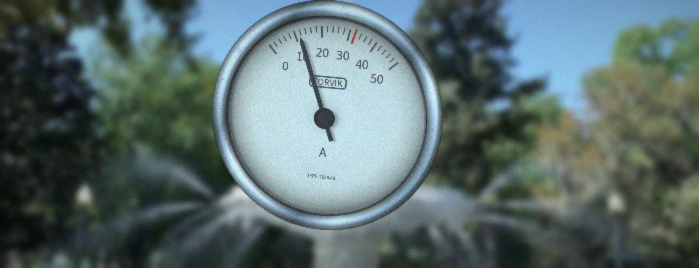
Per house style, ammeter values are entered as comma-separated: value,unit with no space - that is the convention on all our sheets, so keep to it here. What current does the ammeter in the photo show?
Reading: 12,A
